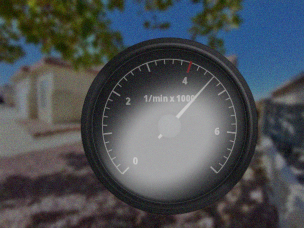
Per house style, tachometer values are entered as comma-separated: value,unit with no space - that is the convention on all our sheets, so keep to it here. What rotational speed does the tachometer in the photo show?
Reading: 4600,rpm
